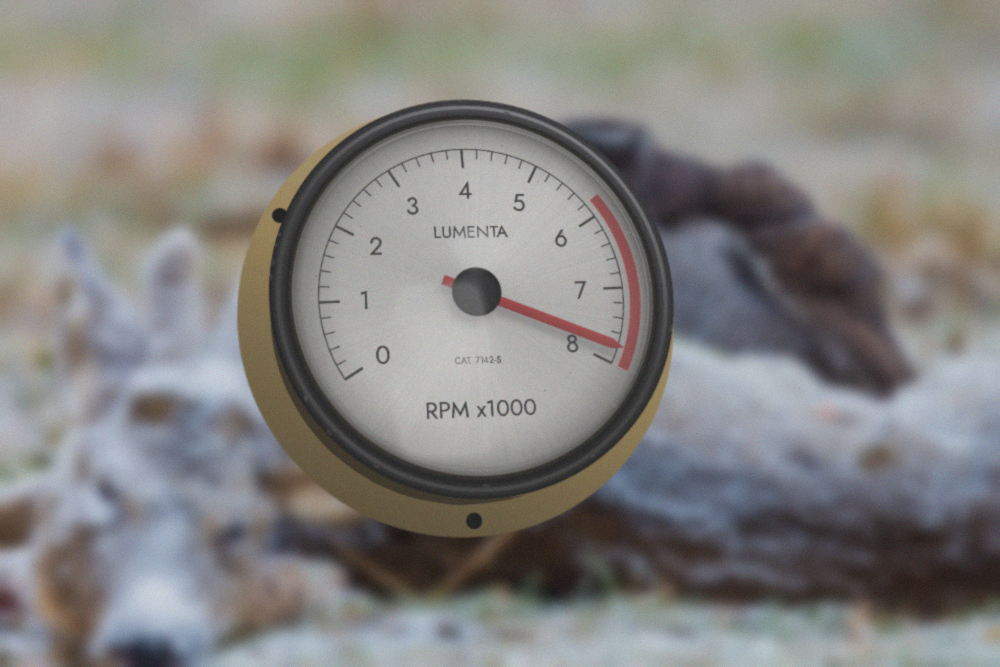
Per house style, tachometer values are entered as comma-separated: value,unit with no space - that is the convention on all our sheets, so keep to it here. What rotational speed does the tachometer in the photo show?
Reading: 7800,rpm
